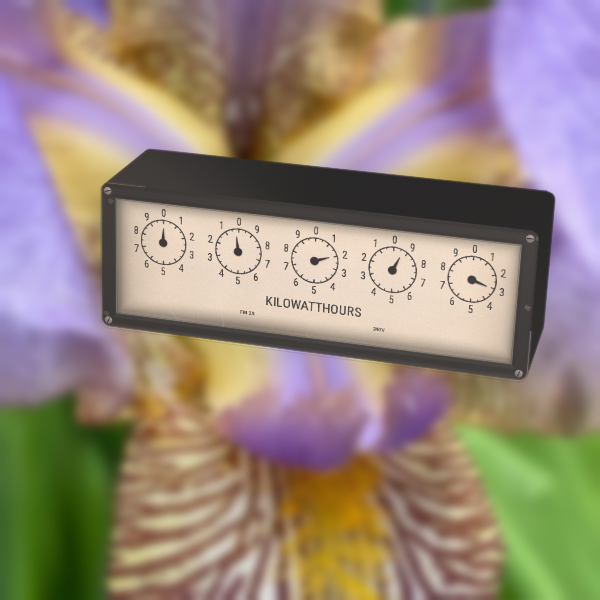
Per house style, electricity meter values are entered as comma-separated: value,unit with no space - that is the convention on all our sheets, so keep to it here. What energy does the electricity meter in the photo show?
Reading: 193,kWh
